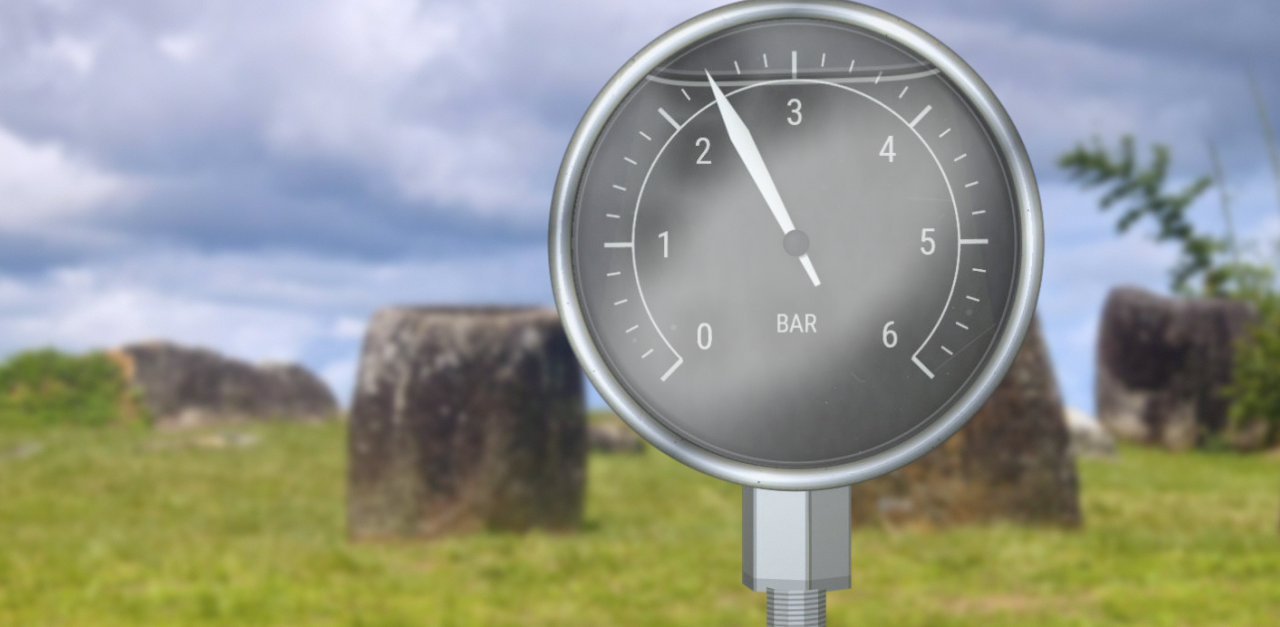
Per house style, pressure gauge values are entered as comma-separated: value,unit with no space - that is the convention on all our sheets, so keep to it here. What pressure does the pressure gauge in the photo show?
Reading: 2.4,bar
